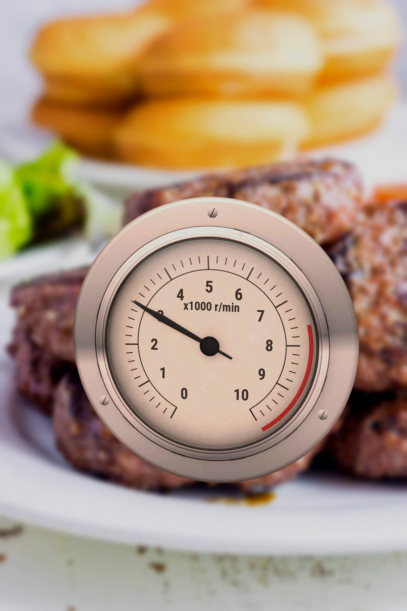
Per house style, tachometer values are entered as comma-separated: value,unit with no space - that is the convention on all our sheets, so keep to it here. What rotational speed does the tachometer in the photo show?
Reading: 3000,rpm
